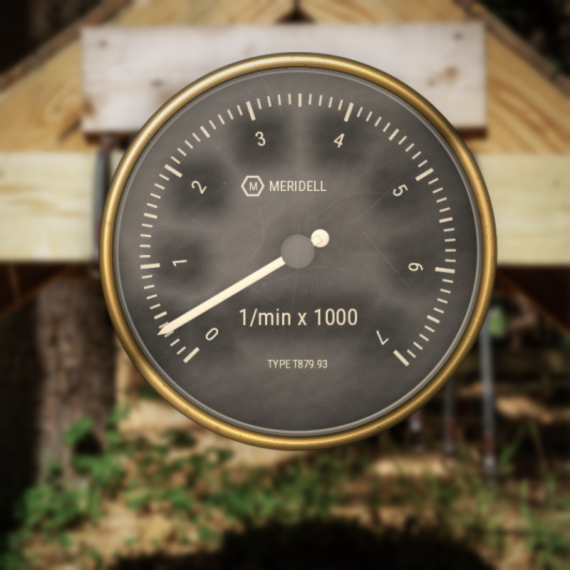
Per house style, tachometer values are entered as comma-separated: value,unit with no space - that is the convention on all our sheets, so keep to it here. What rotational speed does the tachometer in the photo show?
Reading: 350,rpm
